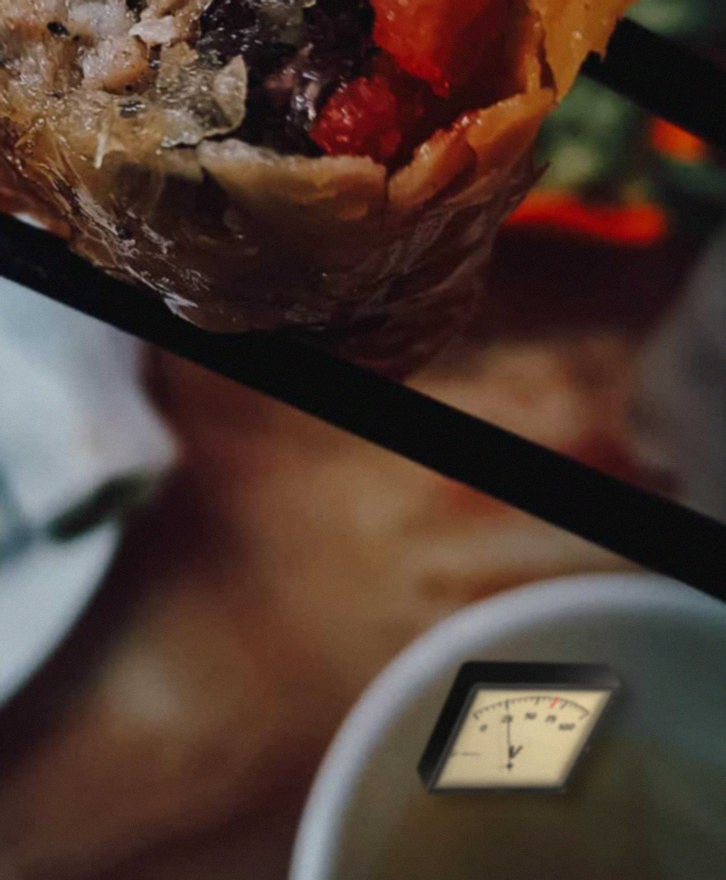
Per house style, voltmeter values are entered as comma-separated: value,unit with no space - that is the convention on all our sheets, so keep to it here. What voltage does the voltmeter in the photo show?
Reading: 25,V
